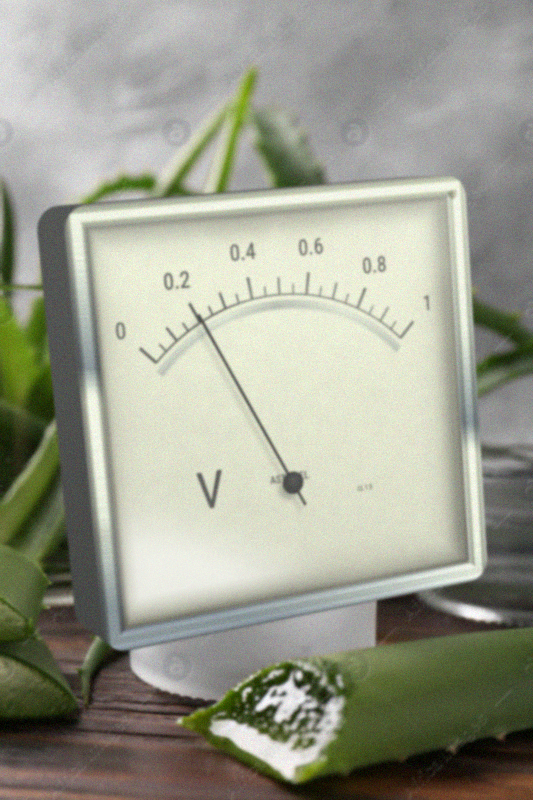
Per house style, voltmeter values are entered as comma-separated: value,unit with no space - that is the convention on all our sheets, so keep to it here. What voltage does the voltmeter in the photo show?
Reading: 0.2,V
